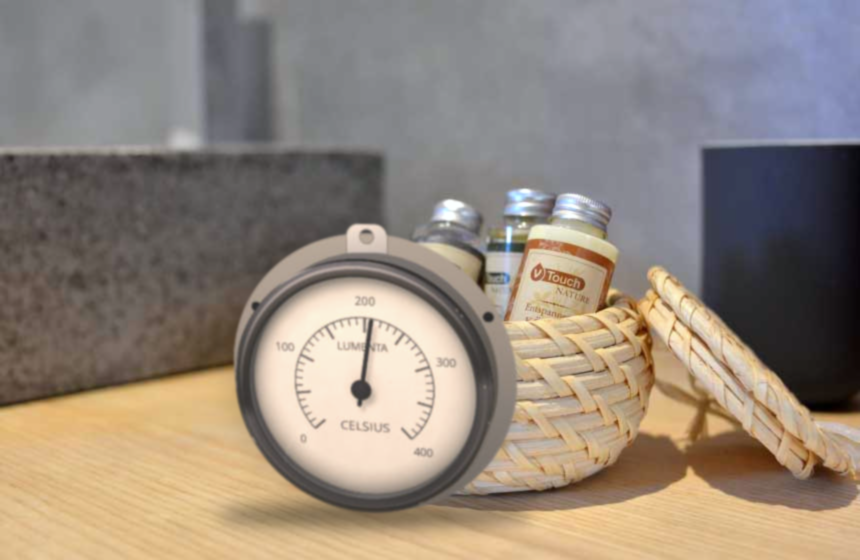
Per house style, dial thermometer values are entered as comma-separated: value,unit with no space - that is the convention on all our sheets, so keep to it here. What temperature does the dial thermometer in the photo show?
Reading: 210,°C
